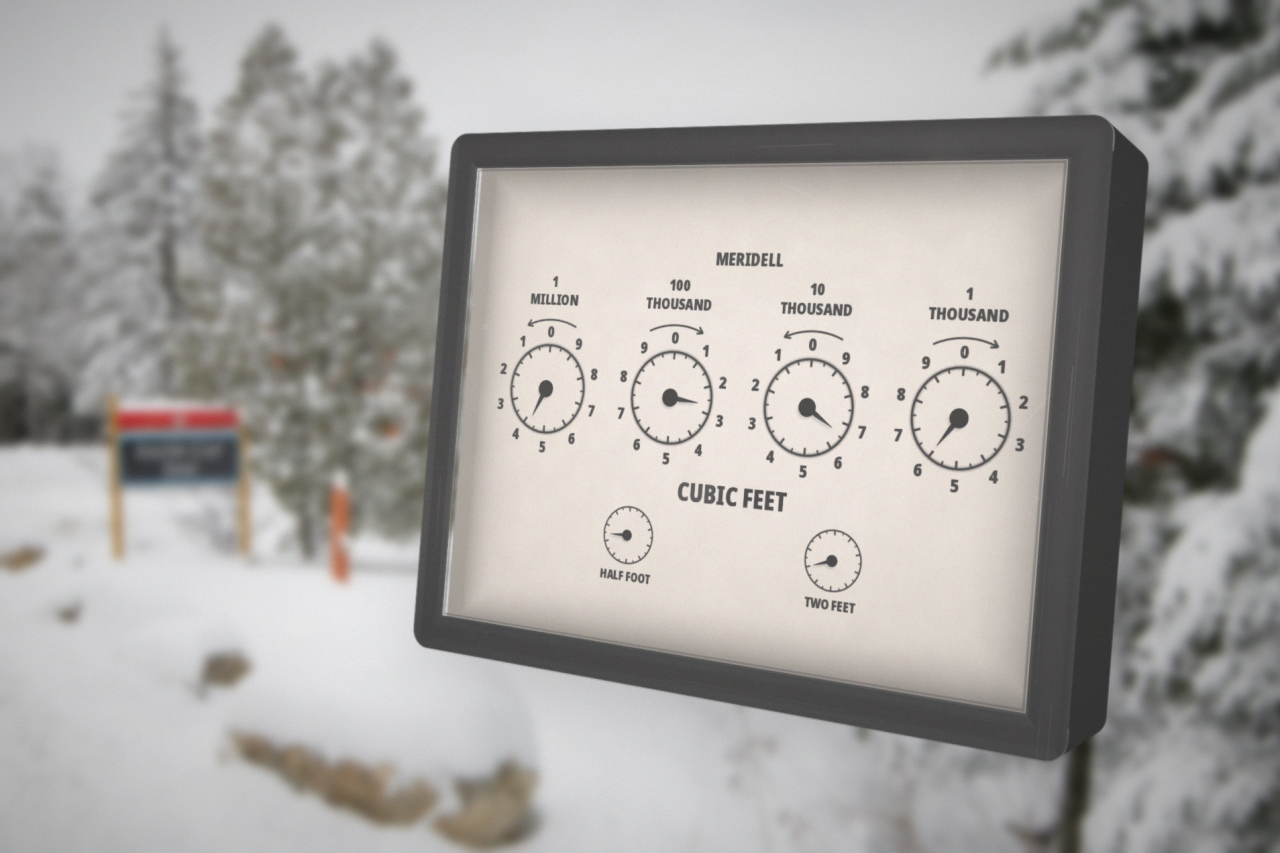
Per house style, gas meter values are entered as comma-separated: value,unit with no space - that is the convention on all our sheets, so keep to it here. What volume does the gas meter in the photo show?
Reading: 426600,ft³
